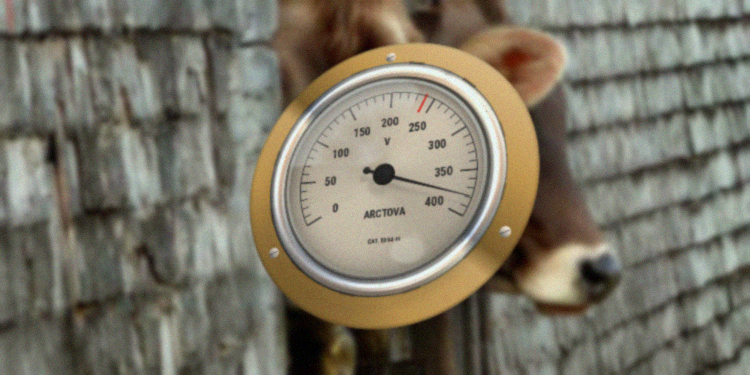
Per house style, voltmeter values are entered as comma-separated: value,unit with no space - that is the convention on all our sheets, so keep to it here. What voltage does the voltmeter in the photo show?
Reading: 380,V
